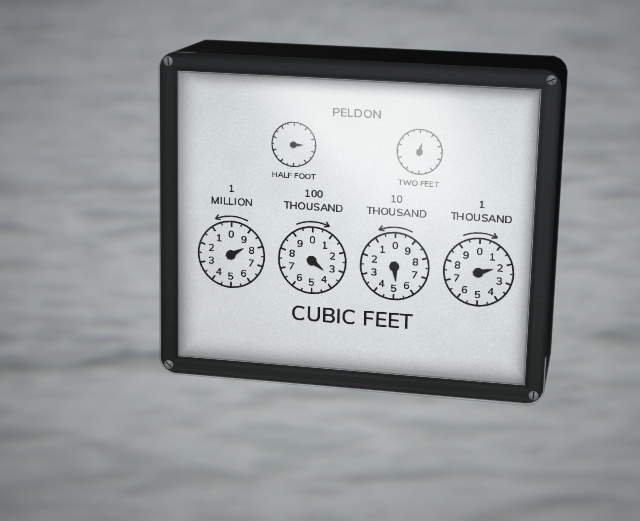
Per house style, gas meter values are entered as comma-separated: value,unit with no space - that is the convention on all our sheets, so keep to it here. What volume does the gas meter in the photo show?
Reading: 835200,ft³
